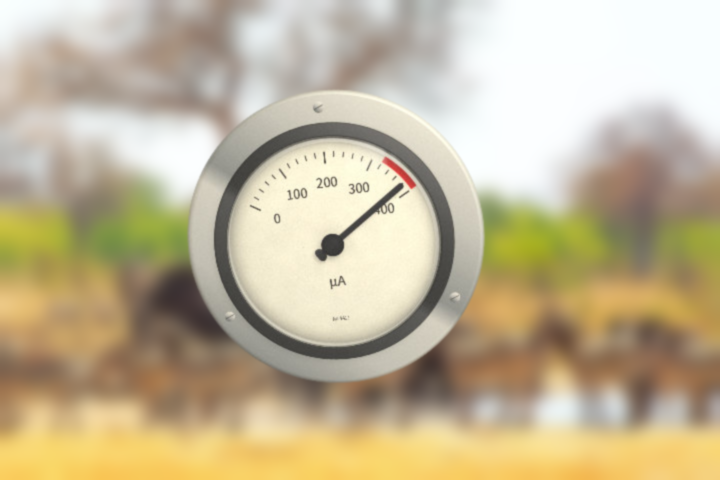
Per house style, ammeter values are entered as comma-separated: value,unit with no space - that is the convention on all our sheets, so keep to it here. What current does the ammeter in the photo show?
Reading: 380,µA
